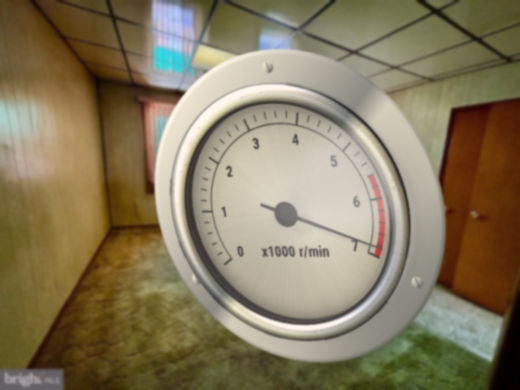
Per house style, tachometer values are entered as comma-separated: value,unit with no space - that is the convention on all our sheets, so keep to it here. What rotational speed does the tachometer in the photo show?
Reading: 6800,rpm
